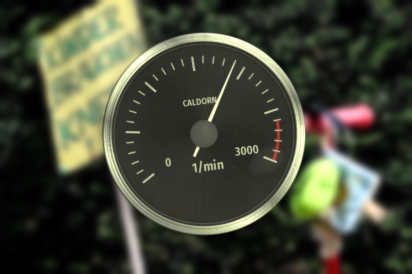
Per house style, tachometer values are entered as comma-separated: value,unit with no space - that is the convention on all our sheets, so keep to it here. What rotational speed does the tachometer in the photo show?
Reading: 1900,rpm
